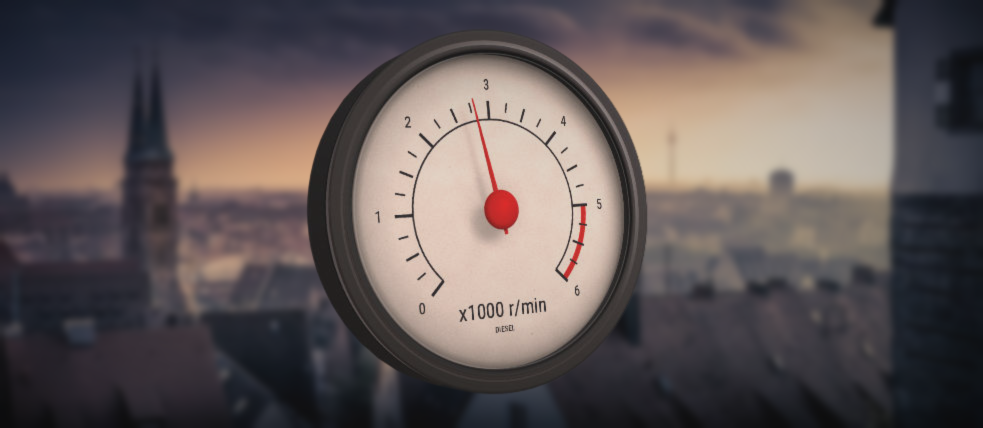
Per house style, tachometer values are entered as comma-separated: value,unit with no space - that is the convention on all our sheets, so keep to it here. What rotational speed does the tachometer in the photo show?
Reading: 2750,rpm
